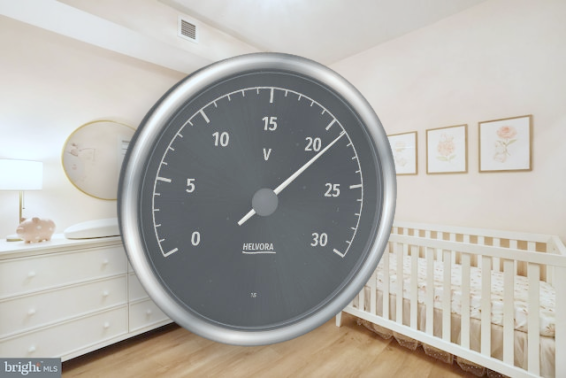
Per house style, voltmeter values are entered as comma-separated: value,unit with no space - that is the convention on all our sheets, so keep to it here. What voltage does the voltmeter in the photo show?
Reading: 21,V
